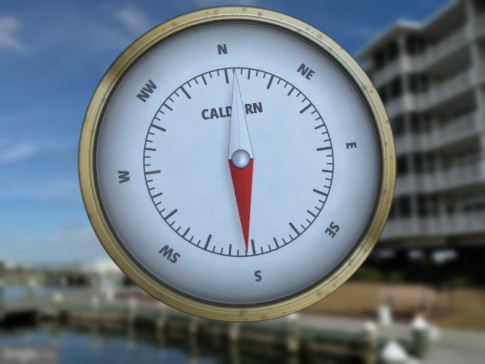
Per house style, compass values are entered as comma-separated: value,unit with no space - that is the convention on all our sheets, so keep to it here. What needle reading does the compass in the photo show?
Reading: 185,°
